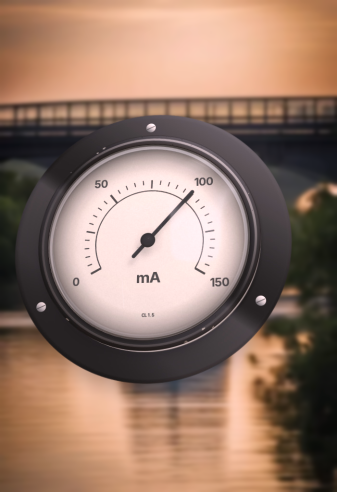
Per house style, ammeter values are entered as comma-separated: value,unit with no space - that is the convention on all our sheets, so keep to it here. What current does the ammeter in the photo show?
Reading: 100,mA
